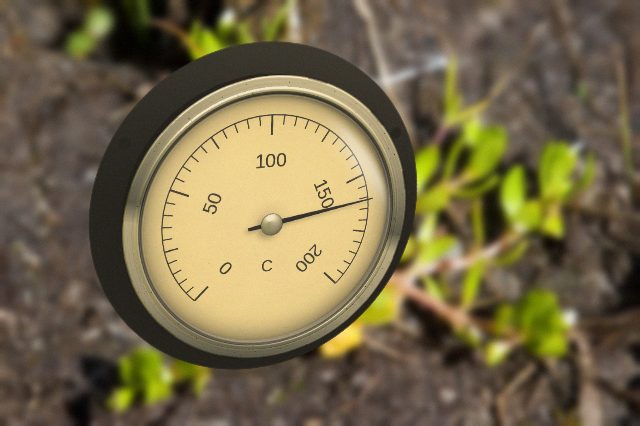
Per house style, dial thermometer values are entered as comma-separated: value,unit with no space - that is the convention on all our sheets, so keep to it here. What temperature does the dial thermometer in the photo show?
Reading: 160,°C
